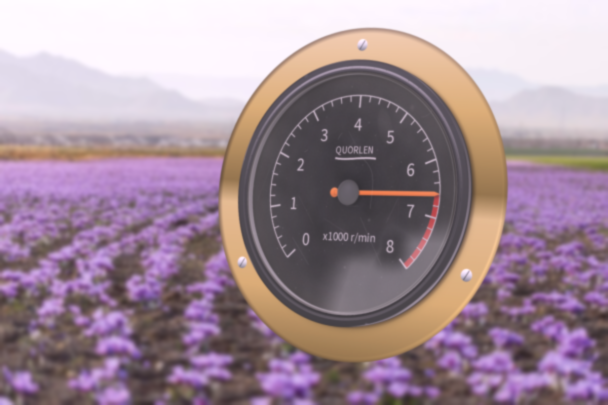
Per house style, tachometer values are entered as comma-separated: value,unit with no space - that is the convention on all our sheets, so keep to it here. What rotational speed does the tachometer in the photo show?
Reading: 6600,rpm
